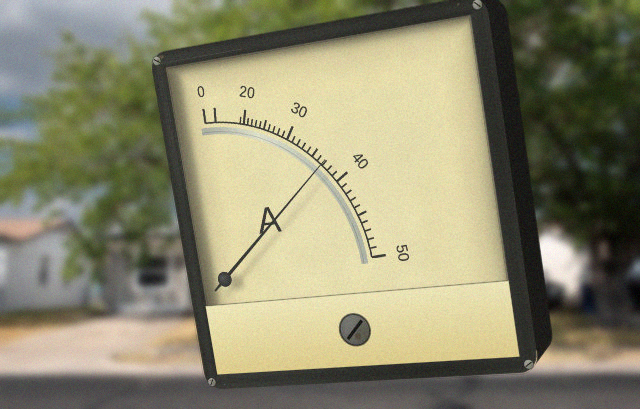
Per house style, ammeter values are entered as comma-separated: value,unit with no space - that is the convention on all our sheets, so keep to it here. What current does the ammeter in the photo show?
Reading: 37,A
